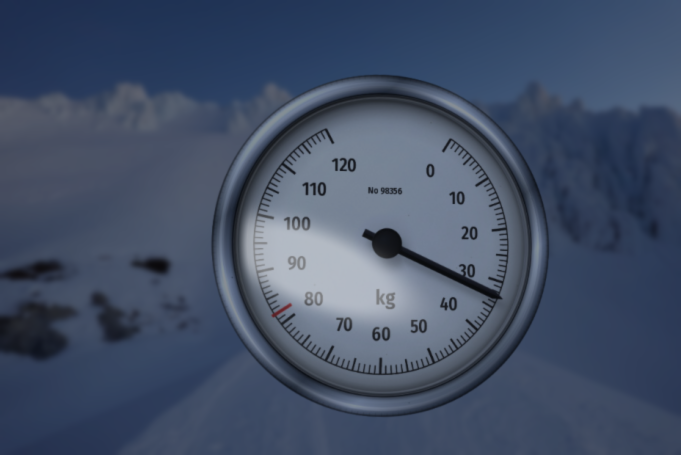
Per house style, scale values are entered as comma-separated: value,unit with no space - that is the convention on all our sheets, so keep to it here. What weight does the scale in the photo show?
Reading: 33,kg
